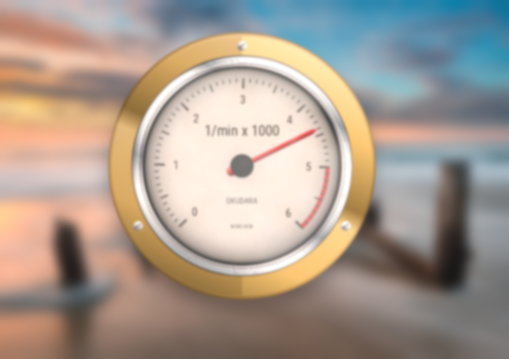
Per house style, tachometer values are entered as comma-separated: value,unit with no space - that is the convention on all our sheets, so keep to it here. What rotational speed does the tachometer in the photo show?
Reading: 4400,rpm
